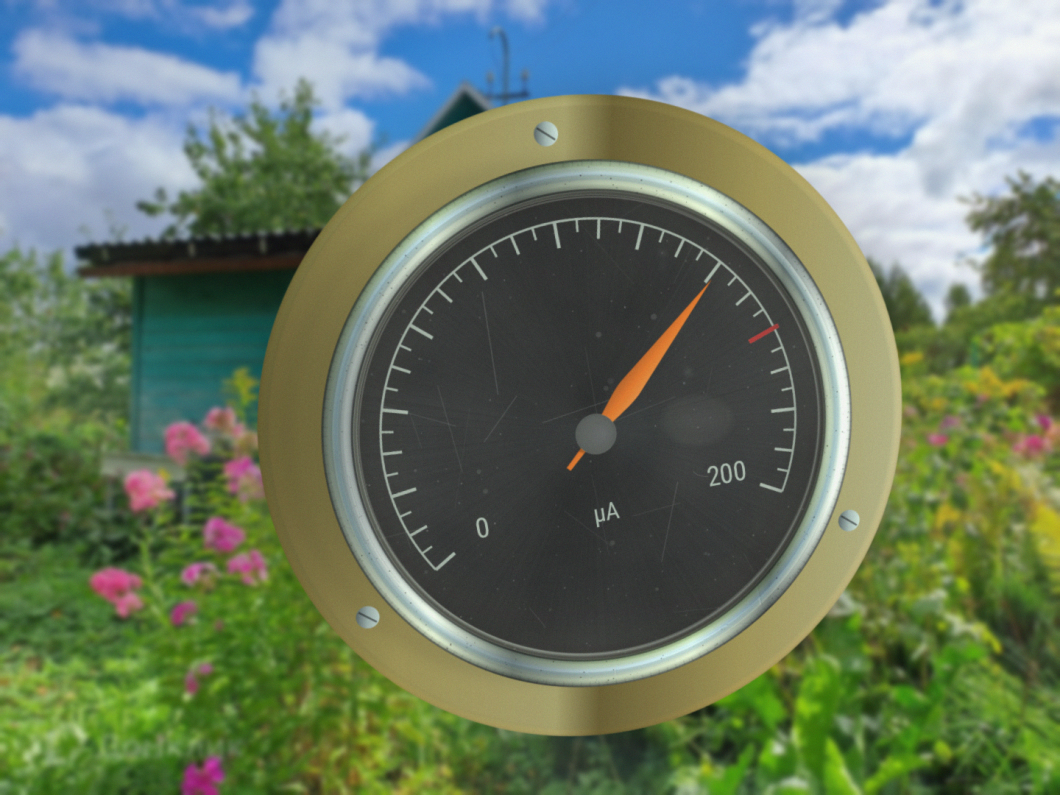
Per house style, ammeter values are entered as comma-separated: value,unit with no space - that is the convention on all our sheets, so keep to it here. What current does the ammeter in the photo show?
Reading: 140,µA
